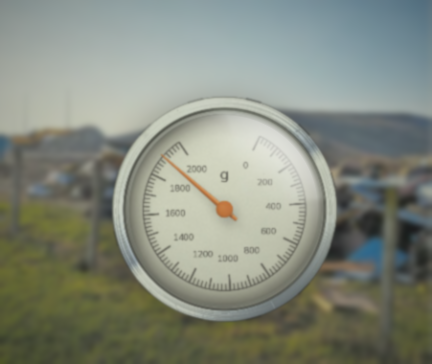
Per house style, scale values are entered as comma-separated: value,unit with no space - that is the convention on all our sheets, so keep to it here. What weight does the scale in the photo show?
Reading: 1900,g
